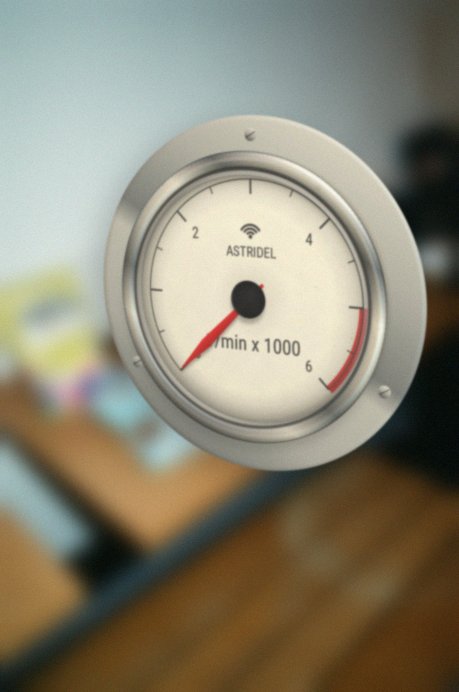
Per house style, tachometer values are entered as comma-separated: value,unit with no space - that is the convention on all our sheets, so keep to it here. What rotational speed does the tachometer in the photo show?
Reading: 0,rpm
